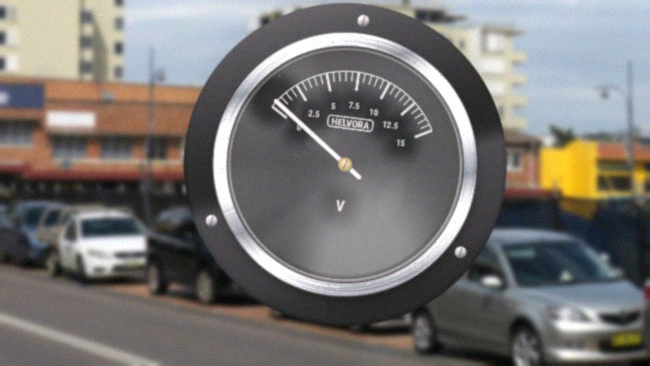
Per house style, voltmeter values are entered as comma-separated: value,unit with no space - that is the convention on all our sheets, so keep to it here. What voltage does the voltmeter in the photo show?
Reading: 0.5,V
